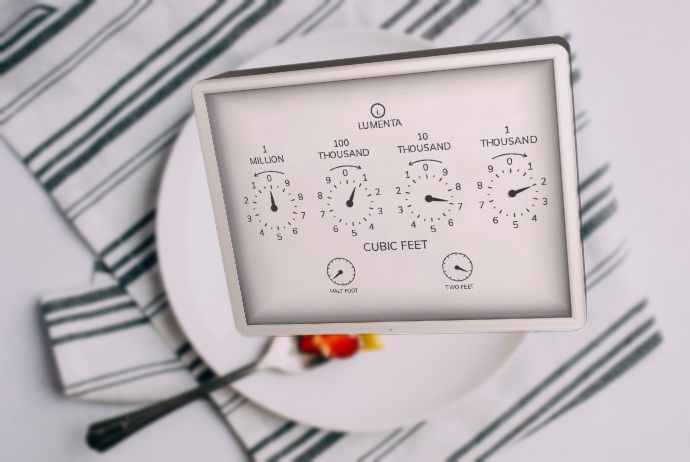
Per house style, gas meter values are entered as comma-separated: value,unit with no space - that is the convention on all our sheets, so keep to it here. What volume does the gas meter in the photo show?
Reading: 7200,ft³
